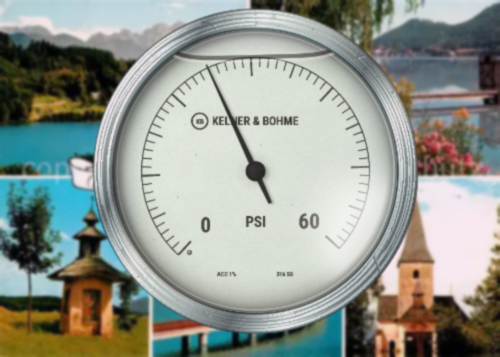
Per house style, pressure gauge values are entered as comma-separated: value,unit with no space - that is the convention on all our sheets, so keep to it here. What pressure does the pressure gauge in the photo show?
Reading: 25,psi
